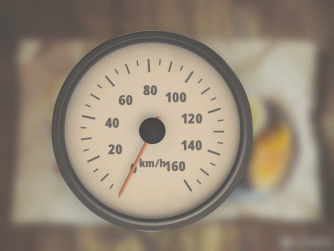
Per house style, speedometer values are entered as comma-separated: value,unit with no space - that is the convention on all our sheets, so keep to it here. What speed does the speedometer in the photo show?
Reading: 0,km/h
